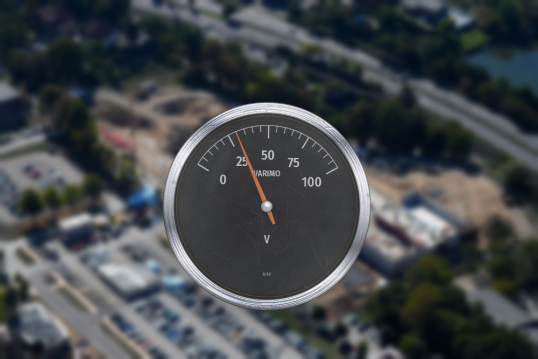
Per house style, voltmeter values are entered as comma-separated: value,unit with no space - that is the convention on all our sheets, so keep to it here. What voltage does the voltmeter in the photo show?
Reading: 30,V
